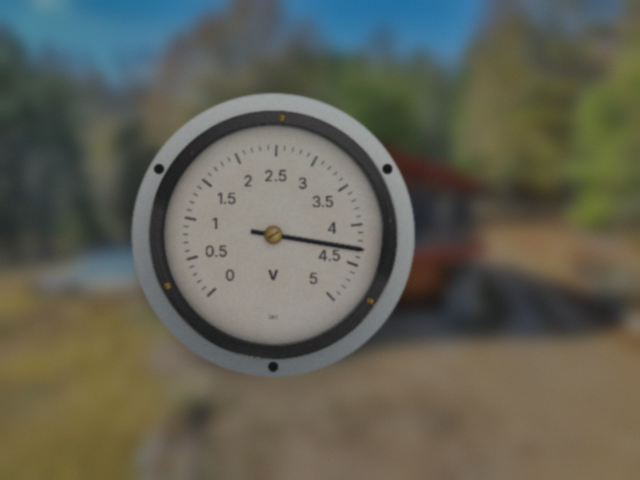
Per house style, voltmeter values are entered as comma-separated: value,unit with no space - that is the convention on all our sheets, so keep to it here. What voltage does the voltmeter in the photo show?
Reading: 4.3,V
